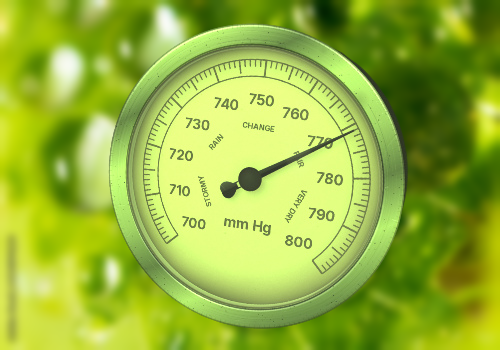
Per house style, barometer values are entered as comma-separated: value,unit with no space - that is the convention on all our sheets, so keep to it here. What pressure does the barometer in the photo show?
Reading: 771,mmHg
